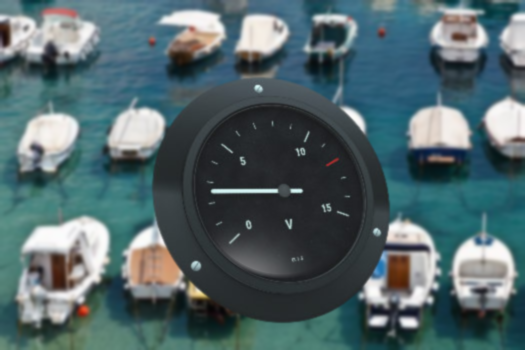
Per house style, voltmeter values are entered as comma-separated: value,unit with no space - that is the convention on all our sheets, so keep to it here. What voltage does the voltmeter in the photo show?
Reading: 2.5,V
